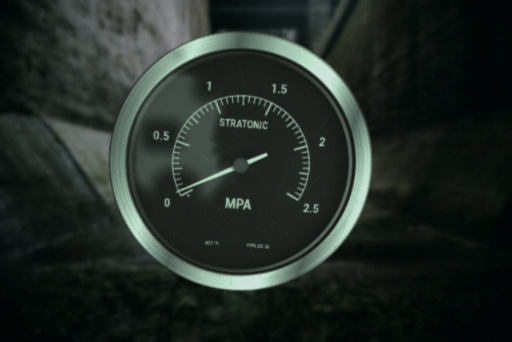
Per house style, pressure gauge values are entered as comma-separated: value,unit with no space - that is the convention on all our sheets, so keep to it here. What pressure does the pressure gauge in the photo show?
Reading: 0.05,MPa
